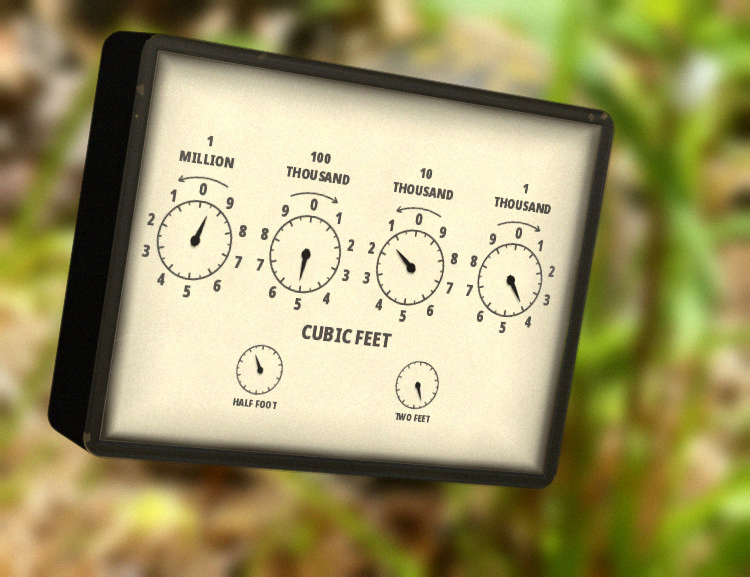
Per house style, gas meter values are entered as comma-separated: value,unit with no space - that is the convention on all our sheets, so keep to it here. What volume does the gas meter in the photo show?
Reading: 951400,ft³
